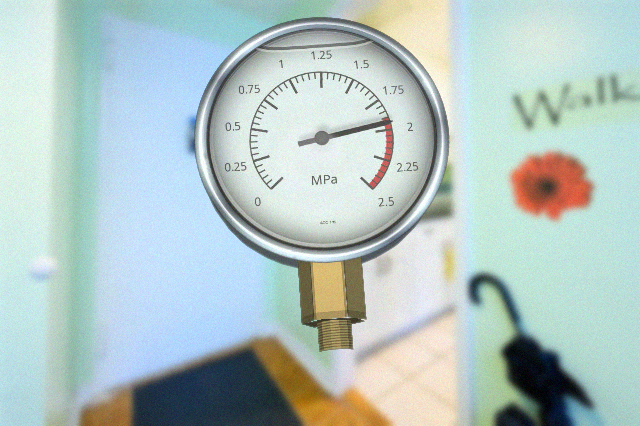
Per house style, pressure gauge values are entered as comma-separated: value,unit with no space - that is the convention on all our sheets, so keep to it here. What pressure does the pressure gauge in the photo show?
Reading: 1.95,MPa
